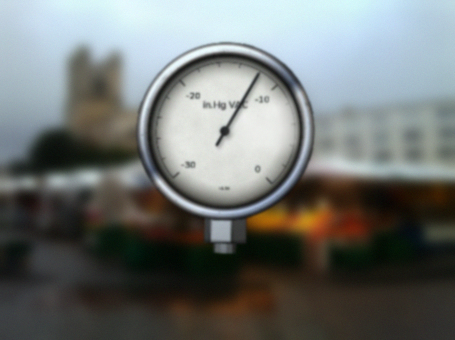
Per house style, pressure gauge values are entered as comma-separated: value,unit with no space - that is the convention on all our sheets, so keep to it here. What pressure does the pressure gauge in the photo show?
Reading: -12,inHg
